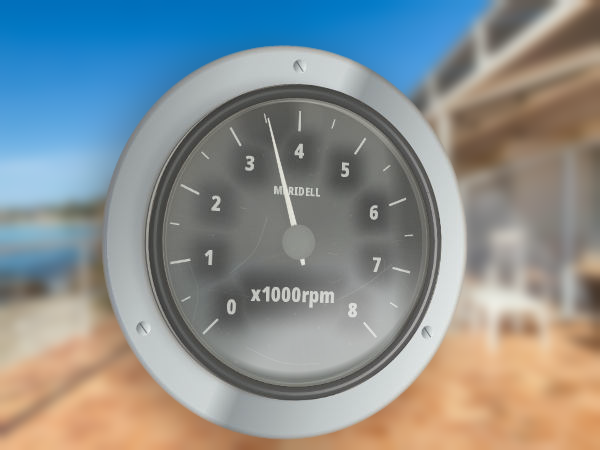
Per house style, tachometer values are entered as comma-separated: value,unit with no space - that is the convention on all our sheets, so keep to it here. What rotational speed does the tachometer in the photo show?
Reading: 3500,rpm
